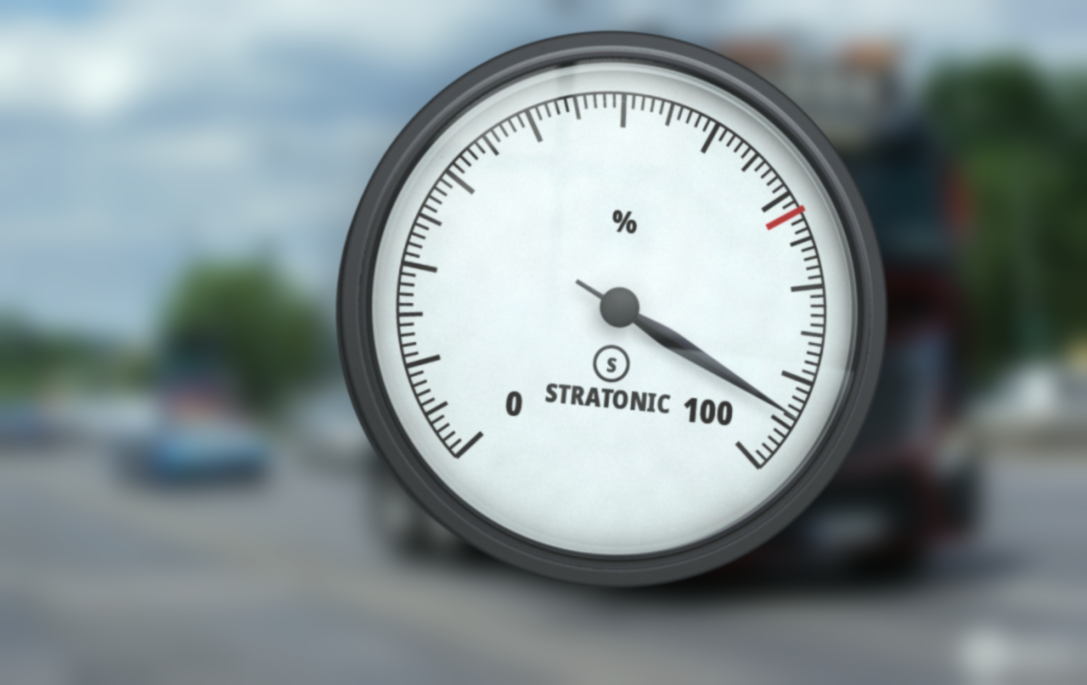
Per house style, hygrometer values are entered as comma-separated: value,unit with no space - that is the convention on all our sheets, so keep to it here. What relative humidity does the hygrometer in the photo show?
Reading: 94,%
